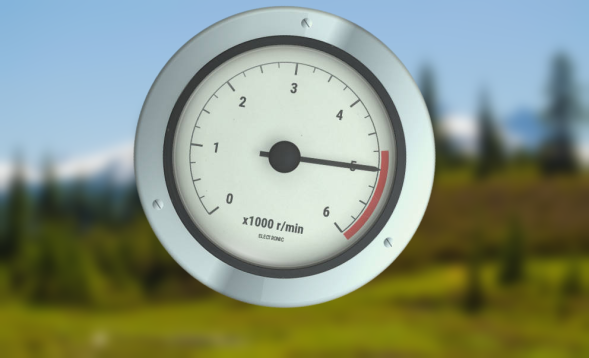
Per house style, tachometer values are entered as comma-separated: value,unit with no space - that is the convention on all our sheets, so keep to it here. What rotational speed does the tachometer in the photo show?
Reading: 5000,rpm
